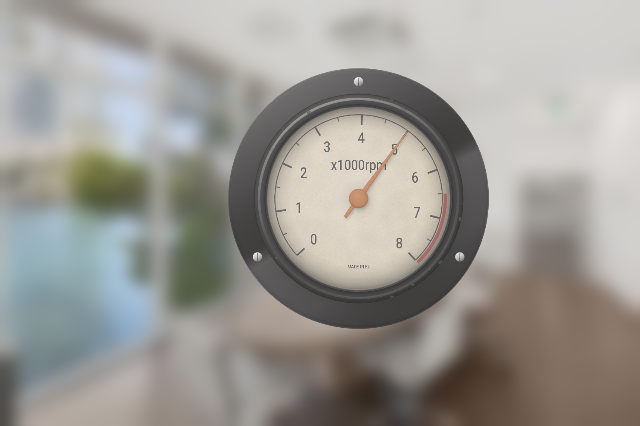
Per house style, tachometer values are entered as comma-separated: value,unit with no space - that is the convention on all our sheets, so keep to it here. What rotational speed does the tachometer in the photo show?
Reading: 5000,rpm
